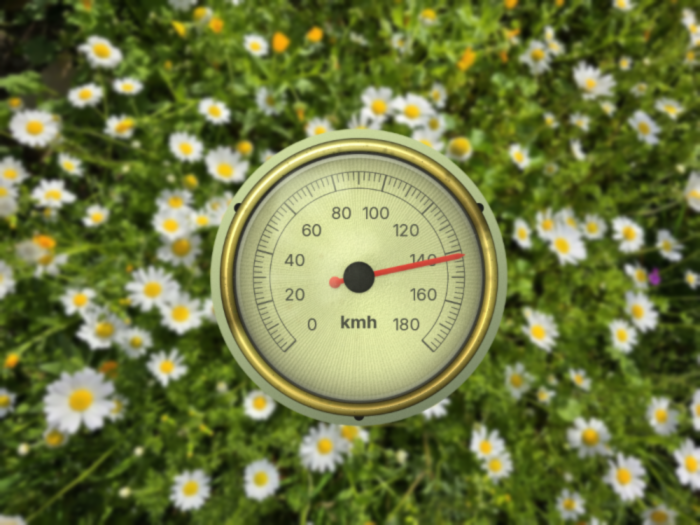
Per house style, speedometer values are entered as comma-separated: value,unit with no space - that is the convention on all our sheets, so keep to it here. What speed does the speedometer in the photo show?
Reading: 142,km/h
